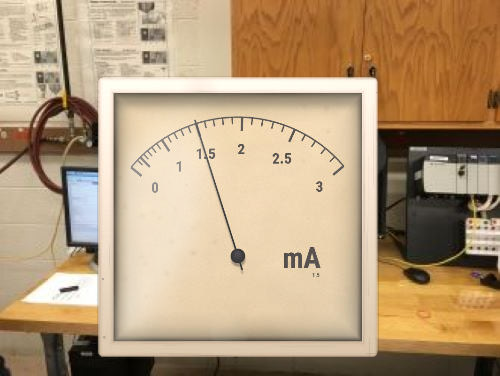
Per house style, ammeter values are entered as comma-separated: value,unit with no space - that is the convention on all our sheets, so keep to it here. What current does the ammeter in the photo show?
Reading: 1.5,mA
